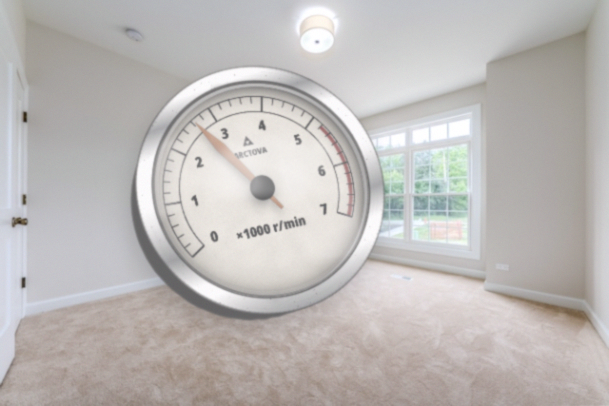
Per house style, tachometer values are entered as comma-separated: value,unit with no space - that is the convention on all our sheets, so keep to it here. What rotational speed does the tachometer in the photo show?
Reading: 2600,rpm
